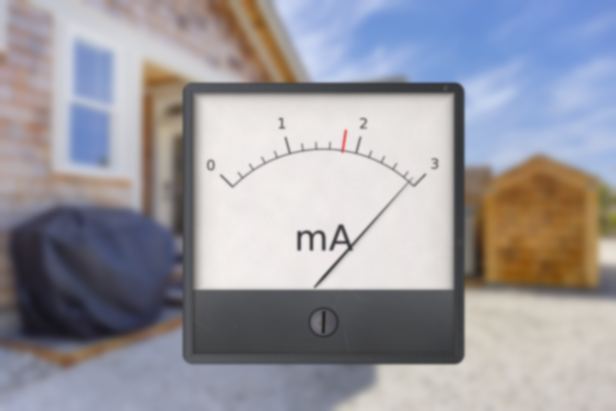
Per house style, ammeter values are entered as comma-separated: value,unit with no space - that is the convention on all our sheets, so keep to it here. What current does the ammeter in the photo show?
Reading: 2.9,mA
